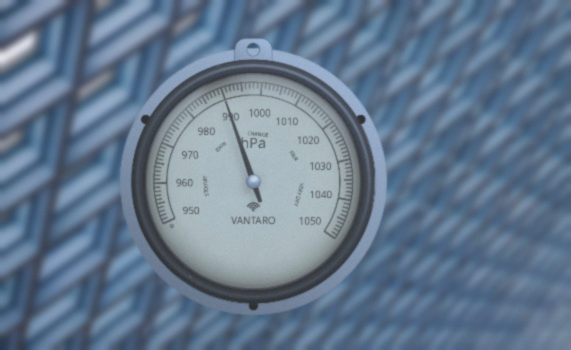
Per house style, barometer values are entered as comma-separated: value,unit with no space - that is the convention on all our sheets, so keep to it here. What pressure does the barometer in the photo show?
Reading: 990,hPa
